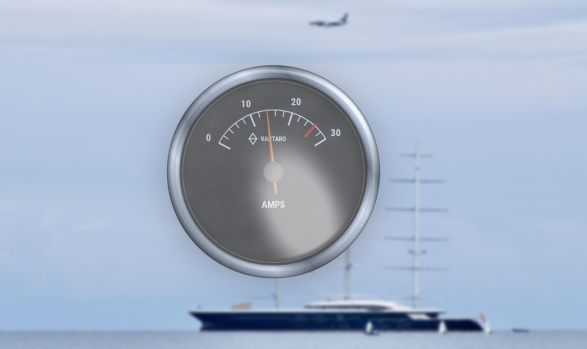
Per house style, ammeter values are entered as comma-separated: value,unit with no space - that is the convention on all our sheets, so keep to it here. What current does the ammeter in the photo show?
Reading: 14,A
